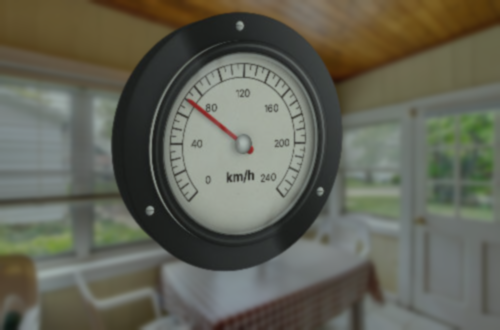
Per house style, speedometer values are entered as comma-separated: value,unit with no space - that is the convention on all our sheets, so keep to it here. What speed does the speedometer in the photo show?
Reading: 70,km/h
